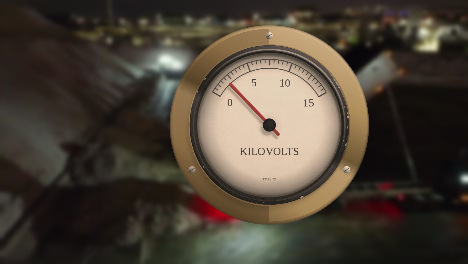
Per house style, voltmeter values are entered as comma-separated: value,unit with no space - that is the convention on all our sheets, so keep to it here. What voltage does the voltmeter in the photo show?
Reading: 2,kV
